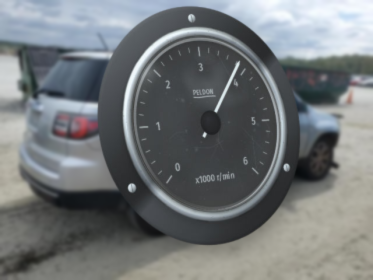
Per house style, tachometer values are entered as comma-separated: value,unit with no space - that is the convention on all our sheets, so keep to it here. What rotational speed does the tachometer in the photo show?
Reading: 3800,rpm
